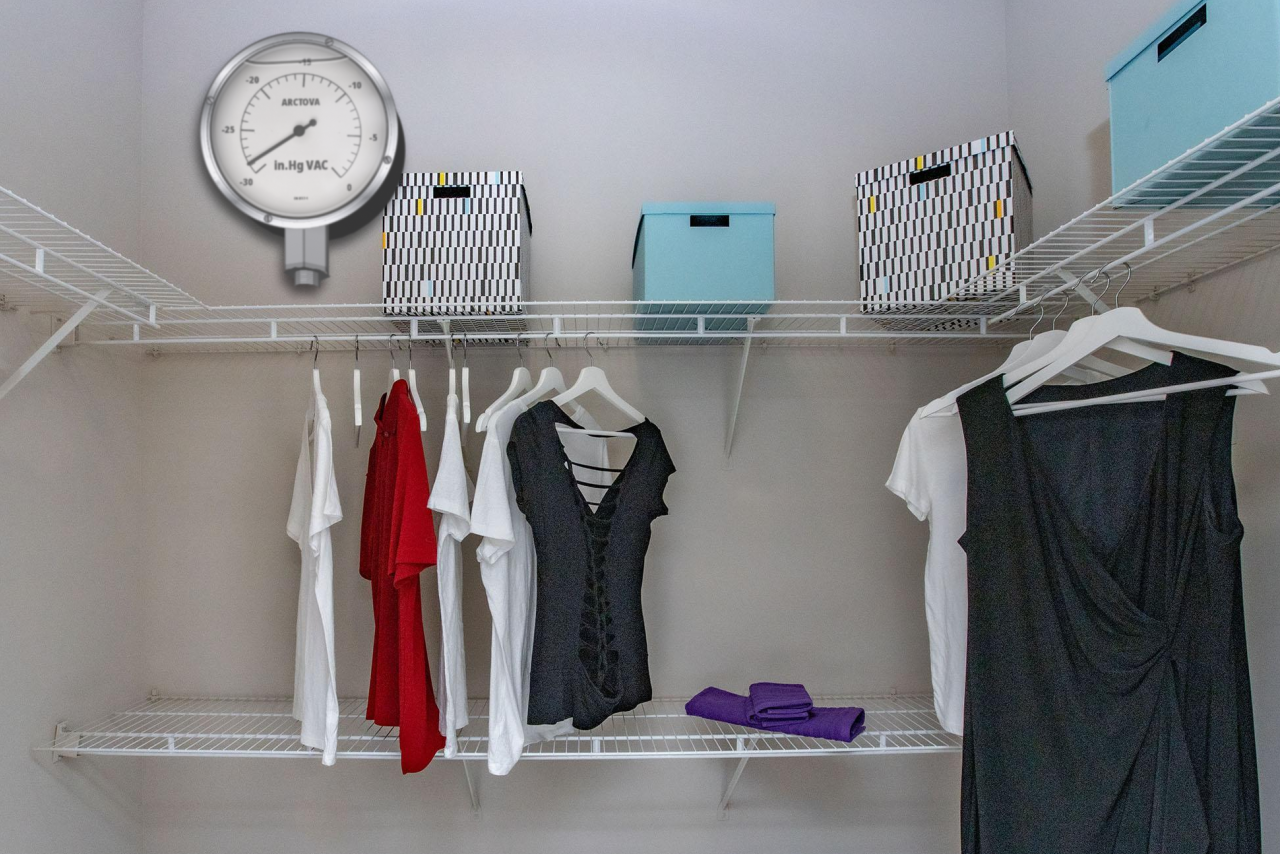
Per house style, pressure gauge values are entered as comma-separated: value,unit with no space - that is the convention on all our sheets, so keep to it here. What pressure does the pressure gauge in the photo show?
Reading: -29,inHg
